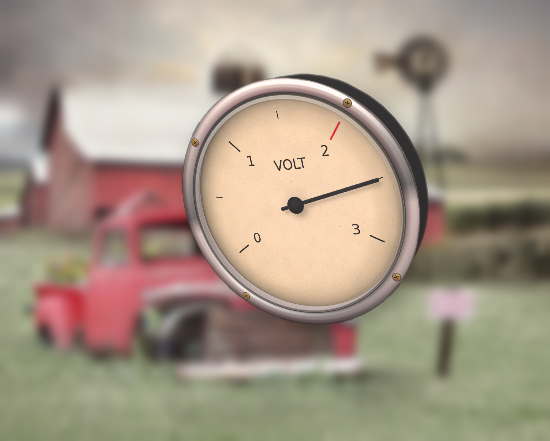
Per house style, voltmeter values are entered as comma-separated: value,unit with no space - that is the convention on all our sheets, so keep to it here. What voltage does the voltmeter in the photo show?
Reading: 2.5,V
